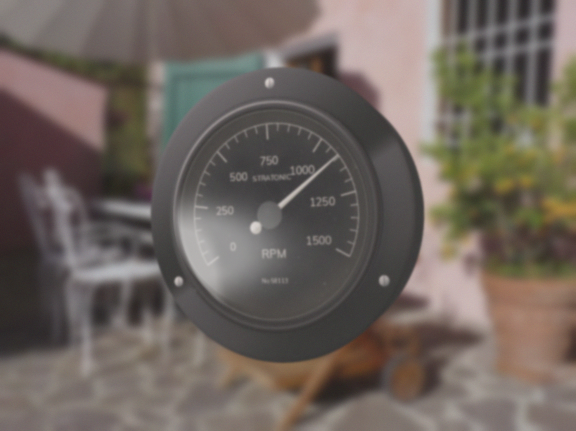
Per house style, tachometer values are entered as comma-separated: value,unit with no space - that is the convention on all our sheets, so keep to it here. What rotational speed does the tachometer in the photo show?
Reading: 1100,rpm
